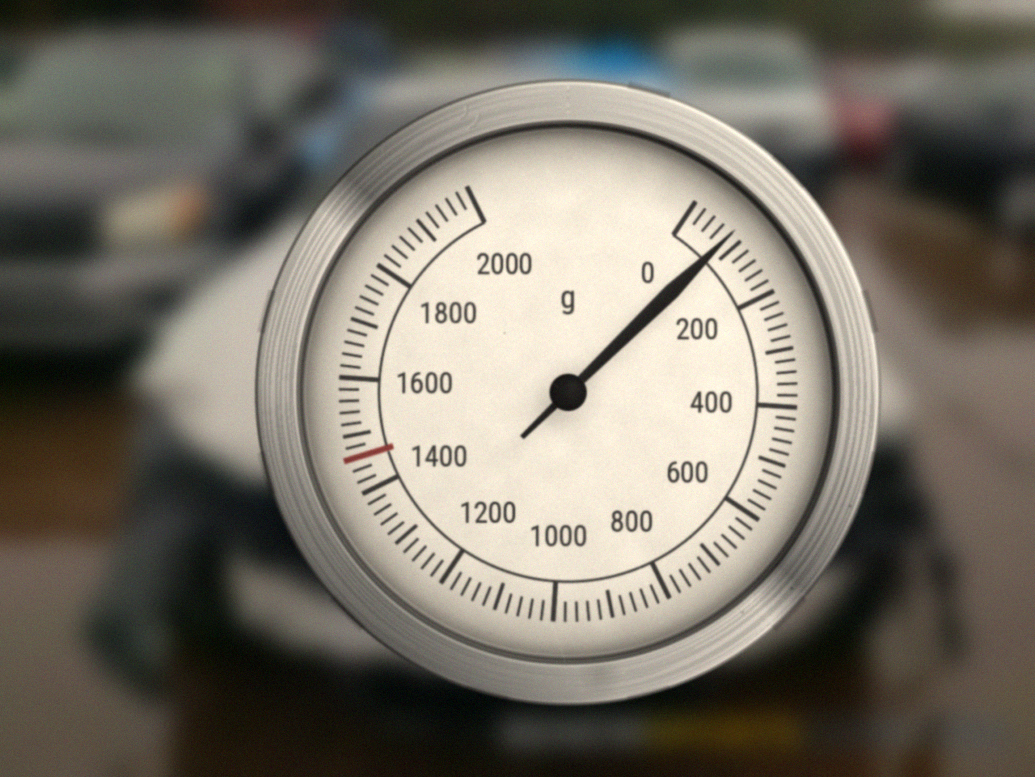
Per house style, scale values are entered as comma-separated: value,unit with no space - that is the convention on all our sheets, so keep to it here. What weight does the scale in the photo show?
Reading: 80,g
